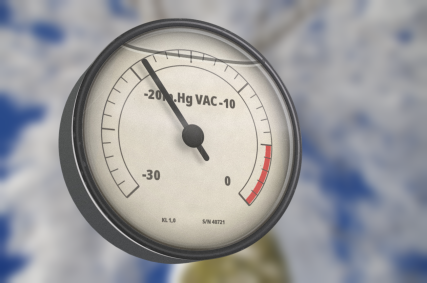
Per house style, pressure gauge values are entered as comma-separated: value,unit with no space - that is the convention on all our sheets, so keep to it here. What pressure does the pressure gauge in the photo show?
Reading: -19,inHg
